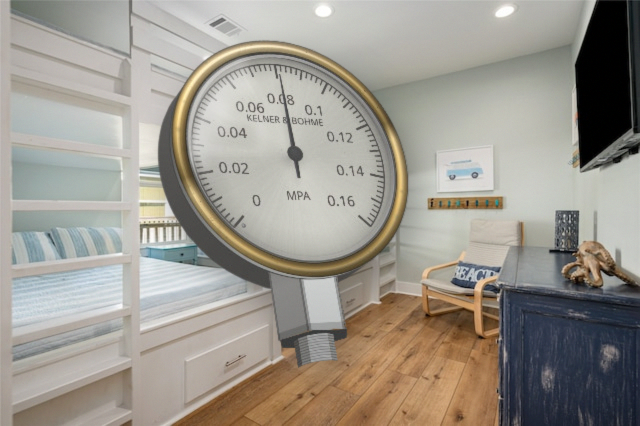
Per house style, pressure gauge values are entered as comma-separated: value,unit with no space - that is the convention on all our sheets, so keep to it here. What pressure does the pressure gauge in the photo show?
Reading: 0.08,MPa
